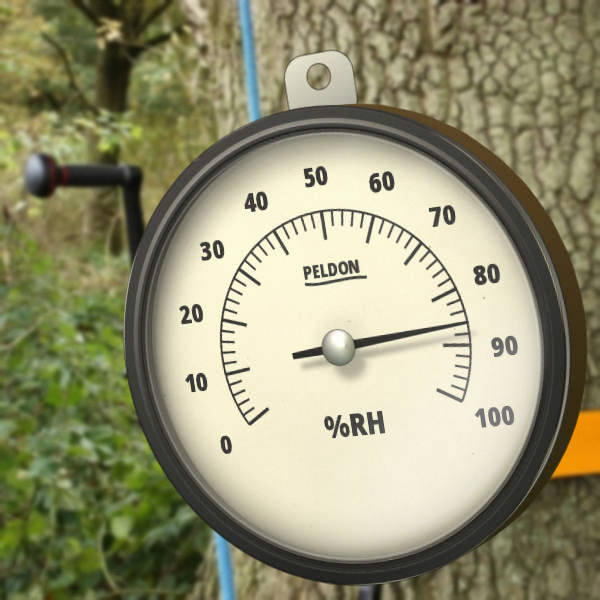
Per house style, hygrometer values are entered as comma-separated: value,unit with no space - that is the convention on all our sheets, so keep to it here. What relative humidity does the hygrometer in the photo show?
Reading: 86,%
